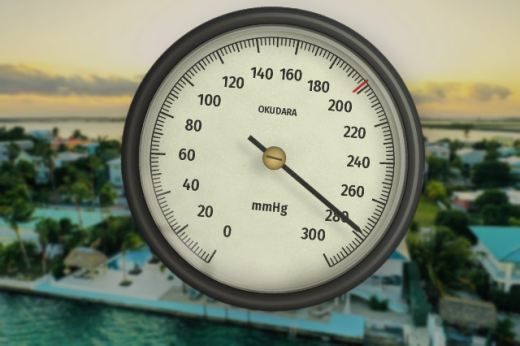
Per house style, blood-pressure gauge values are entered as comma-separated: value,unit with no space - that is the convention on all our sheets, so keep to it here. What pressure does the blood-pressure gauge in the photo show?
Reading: 278,mmHg
